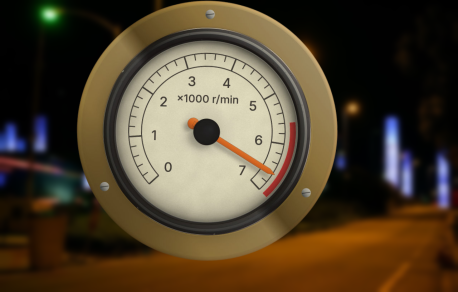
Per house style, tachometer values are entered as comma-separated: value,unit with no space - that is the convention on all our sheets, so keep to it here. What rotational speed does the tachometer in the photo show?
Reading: 6600,rpm
